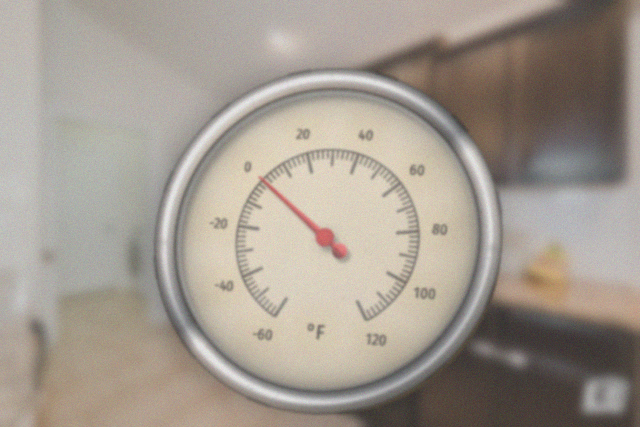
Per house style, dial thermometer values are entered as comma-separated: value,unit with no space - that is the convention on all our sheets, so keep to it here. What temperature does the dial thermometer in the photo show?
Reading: 0,°F
